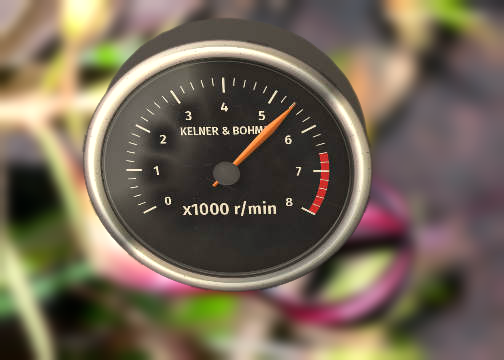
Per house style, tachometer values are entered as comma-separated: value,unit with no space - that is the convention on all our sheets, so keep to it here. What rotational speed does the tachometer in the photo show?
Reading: 5400,rpm
